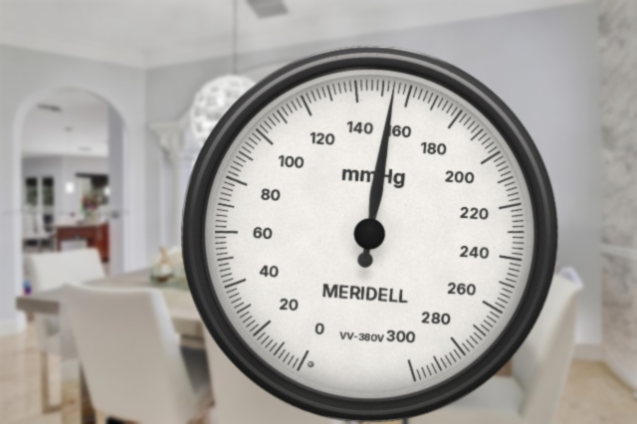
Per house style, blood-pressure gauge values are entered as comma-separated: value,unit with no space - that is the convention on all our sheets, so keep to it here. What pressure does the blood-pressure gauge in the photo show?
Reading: 154,mmHg
